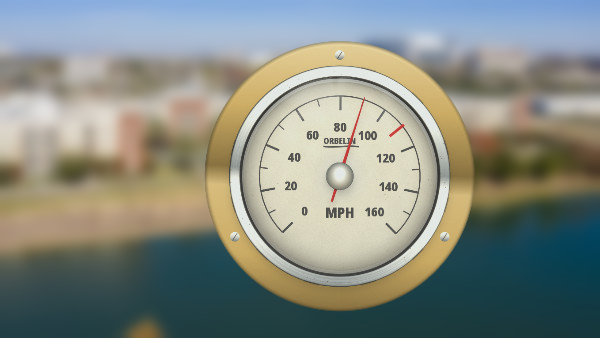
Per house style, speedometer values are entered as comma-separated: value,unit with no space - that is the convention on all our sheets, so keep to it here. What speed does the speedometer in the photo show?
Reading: 90,mph
